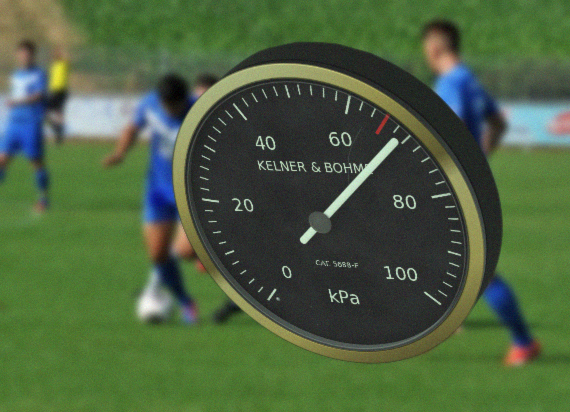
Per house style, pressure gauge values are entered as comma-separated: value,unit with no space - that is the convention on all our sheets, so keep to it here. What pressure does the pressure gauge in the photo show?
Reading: 69,kPa
